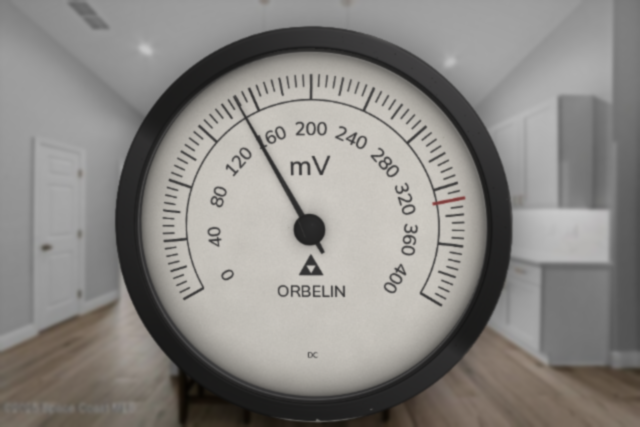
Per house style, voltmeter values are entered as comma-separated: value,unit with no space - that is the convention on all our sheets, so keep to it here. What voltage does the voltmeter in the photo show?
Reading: 150,mV
